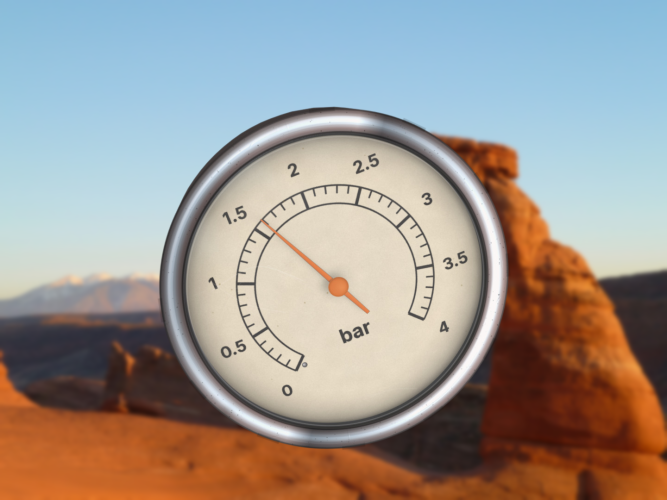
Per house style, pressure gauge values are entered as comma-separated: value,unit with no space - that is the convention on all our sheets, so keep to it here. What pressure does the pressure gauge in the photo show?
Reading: 1.6,bar
